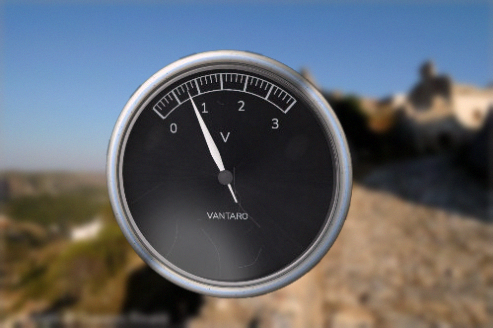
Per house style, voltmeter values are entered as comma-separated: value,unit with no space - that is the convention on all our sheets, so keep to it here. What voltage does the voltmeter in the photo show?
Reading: 0.8,V
